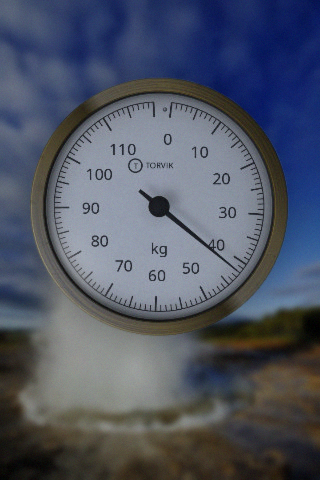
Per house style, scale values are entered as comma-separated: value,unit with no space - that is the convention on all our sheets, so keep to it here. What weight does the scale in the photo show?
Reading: 42,kg
